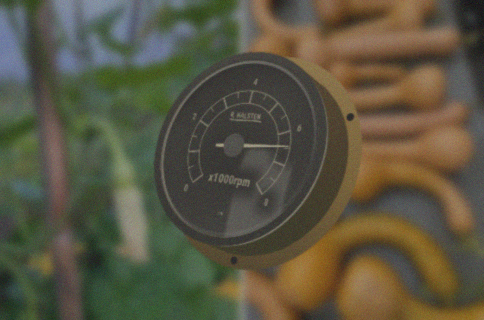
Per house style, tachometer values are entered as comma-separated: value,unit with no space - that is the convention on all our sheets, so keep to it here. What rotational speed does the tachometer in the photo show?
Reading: 6500,rpm
